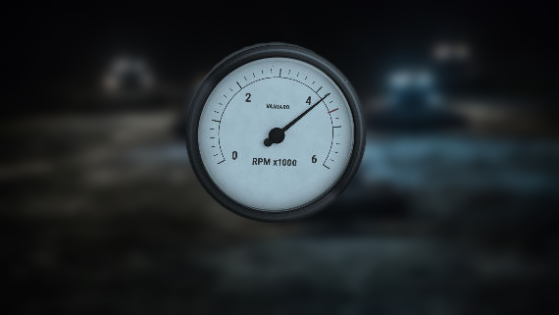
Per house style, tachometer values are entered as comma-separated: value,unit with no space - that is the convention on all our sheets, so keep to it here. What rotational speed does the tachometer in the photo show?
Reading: 4200,rpm
